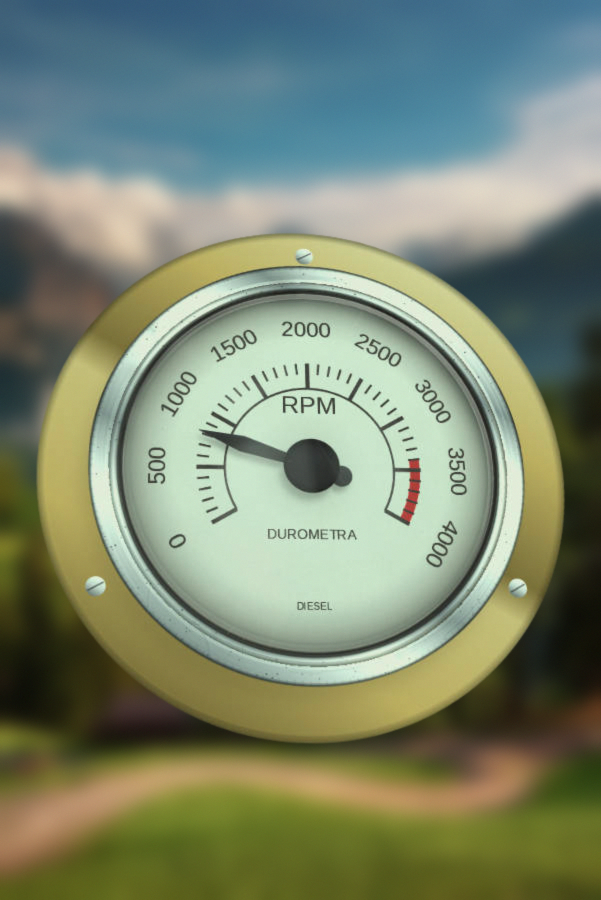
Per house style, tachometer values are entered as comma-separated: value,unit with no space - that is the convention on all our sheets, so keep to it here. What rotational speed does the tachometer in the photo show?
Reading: 800,rpm
